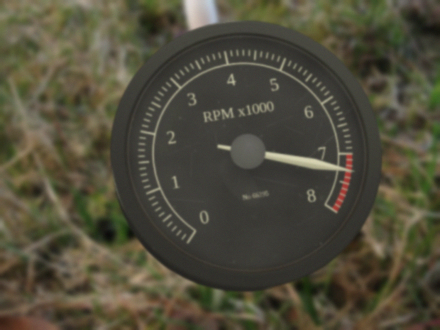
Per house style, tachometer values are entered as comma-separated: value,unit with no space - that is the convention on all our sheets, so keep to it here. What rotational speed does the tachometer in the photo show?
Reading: 7300,rpm
